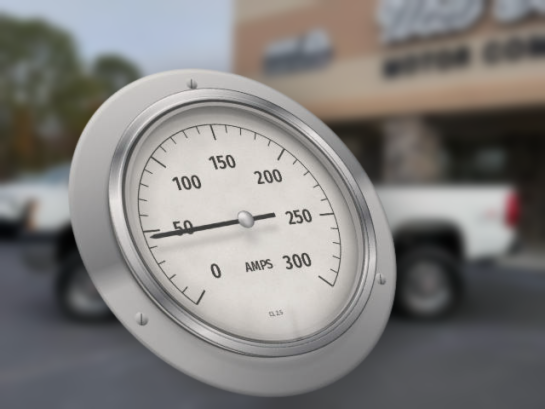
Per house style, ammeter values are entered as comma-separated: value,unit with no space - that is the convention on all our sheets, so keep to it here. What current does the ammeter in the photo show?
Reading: 45,A
